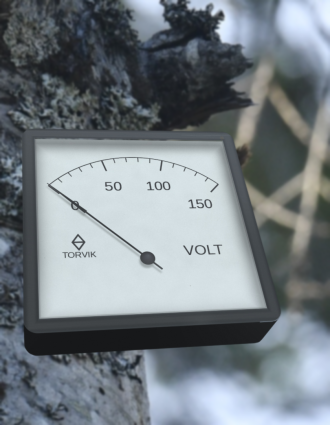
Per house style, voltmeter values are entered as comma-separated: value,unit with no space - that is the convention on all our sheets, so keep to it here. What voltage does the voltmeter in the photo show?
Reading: 0,V
